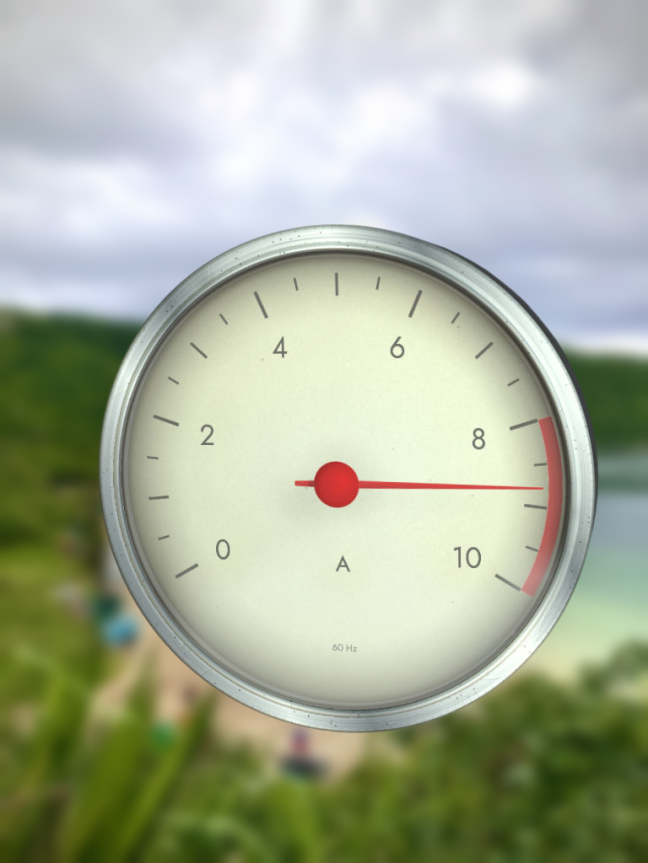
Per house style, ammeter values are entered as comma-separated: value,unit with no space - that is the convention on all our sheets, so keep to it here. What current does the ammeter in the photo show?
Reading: 8.75,A
